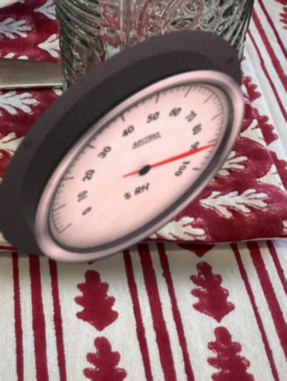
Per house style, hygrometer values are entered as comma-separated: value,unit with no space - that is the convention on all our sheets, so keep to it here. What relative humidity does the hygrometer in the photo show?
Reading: 90,%
